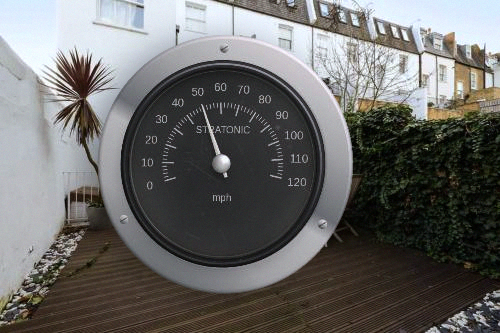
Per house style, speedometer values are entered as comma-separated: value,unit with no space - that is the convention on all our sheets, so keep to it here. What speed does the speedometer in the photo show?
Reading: 50,mph
